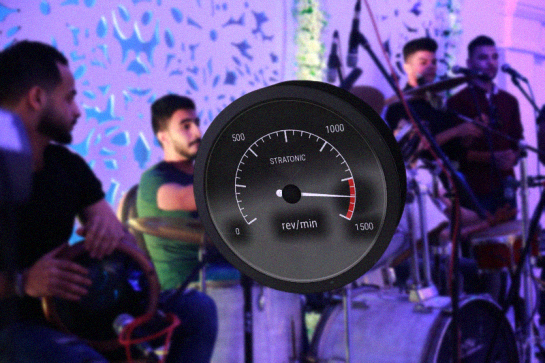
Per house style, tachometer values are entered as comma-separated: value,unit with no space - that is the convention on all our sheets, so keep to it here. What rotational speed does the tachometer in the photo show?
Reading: 1350,rpm
